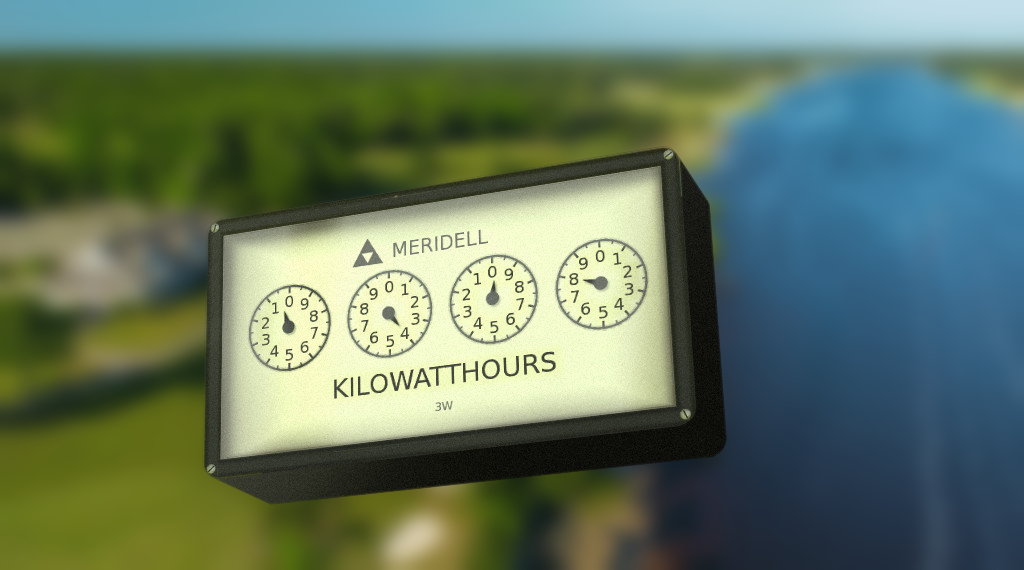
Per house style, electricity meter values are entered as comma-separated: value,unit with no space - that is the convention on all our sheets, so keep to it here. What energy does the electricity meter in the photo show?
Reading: 398,kWh
